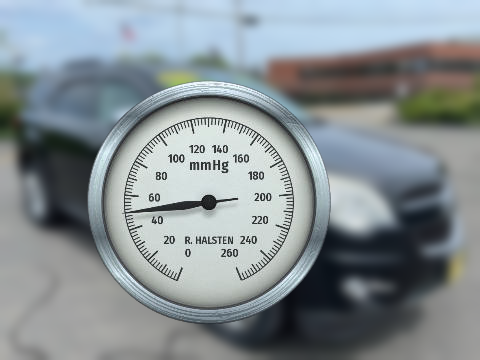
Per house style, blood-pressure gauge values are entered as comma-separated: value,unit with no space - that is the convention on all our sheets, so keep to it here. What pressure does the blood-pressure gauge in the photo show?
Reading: 50,mmHg
